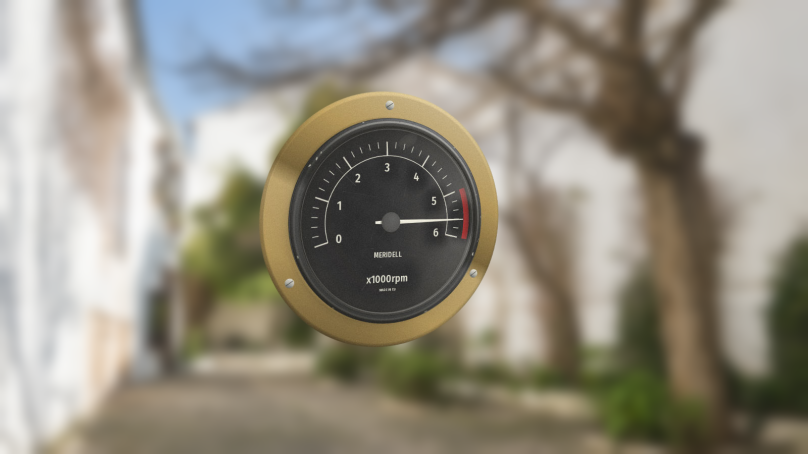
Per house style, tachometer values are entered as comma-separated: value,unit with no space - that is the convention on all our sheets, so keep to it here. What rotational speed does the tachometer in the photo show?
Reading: 5600,rpm
